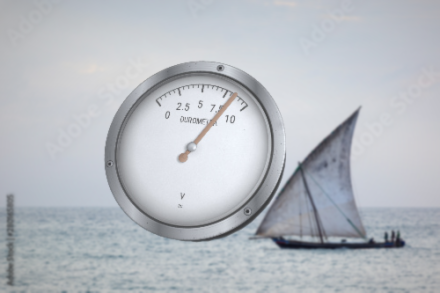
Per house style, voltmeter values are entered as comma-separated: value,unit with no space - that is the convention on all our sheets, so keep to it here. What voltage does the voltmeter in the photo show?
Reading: 8.5,V
